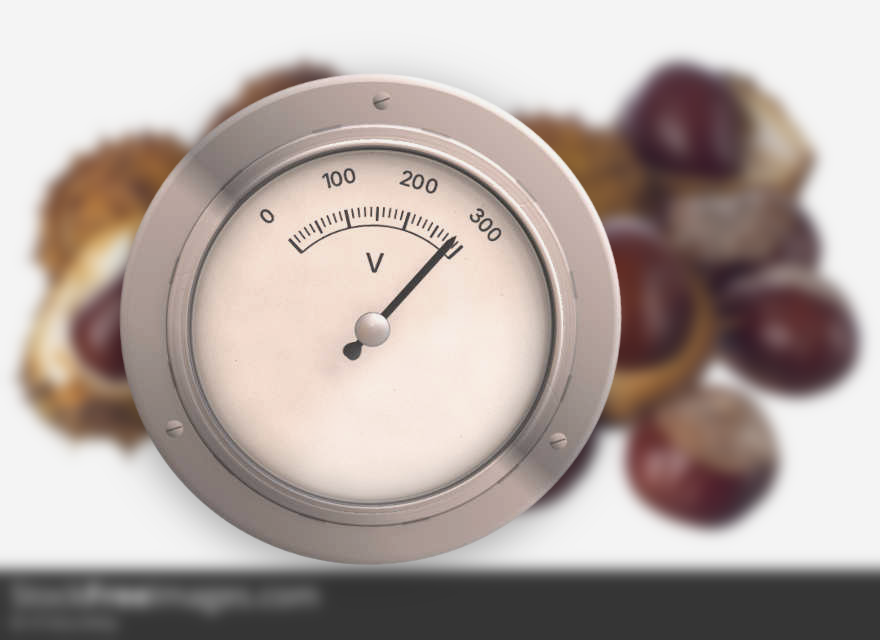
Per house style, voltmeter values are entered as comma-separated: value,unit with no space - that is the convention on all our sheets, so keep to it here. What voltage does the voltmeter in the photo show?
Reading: 280,V
